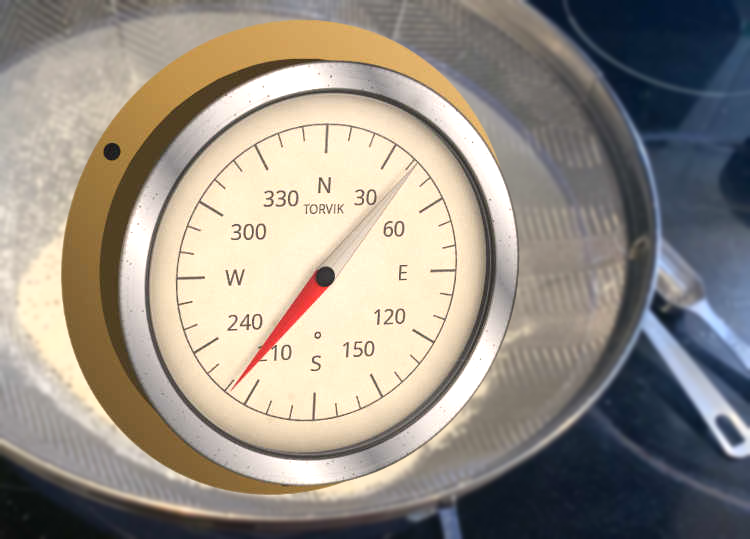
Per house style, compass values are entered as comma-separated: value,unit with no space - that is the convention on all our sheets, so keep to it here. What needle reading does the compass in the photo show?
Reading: 220,°
